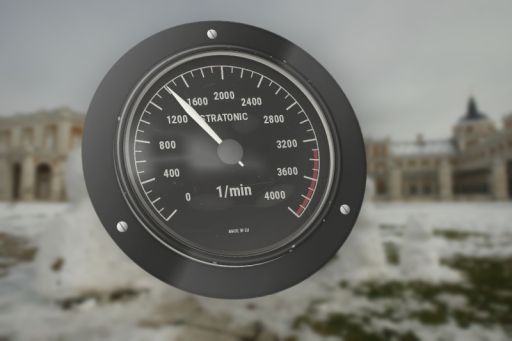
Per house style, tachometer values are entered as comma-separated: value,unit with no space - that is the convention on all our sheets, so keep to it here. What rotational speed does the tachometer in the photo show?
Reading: 1400,rpm
